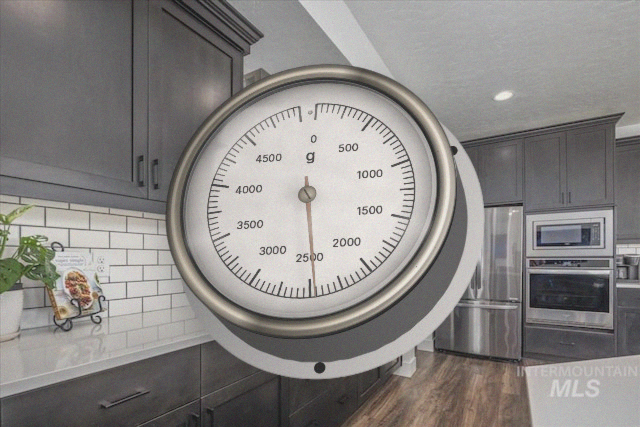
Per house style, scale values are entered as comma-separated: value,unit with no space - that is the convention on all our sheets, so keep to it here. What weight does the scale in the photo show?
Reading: 2450,g
